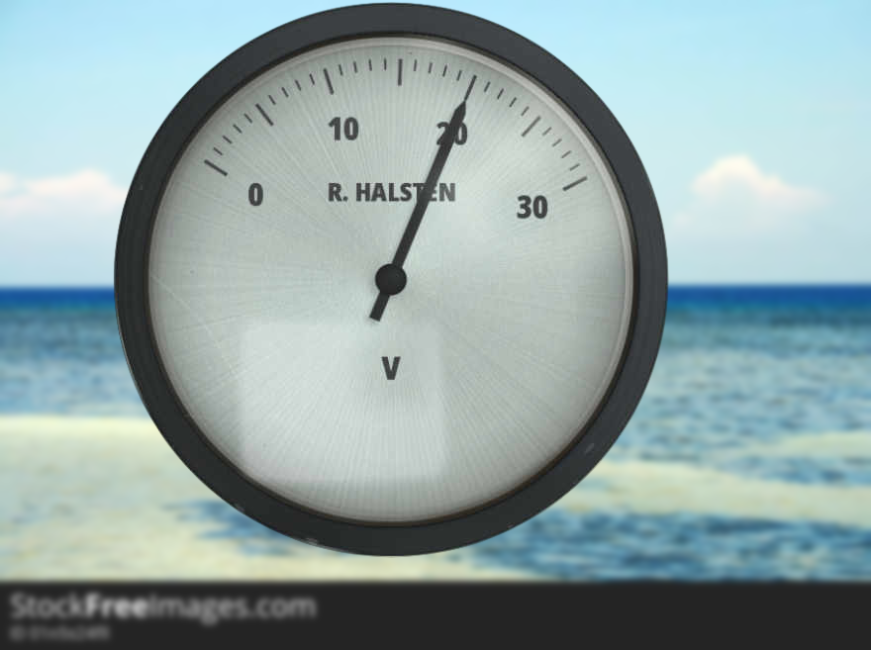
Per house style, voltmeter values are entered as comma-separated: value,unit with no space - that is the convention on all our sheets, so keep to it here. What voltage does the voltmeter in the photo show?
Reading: 20,V
